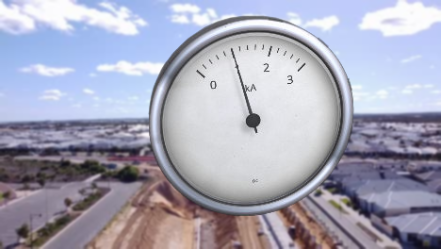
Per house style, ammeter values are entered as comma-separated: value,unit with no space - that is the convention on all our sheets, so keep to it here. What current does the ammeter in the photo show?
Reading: 1,kA
